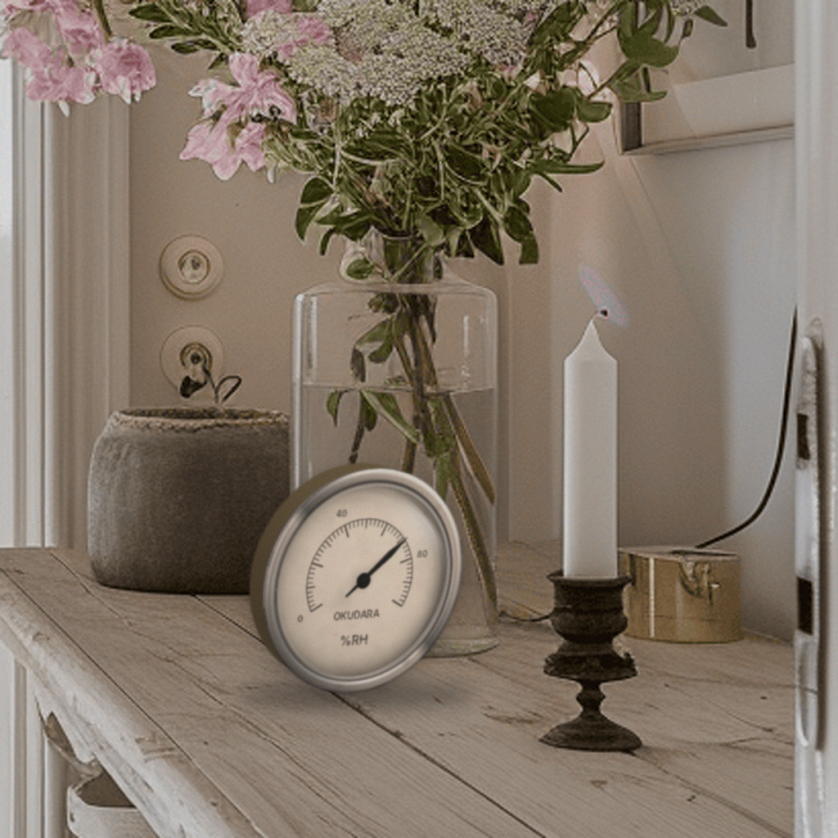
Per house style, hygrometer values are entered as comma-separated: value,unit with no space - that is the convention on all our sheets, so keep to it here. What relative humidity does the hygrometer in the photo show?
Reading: 70,%
